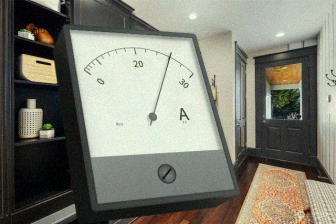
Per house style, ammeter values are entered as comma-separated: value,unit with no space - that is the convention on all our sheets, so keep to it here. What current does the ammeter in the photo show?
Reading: 26,A
